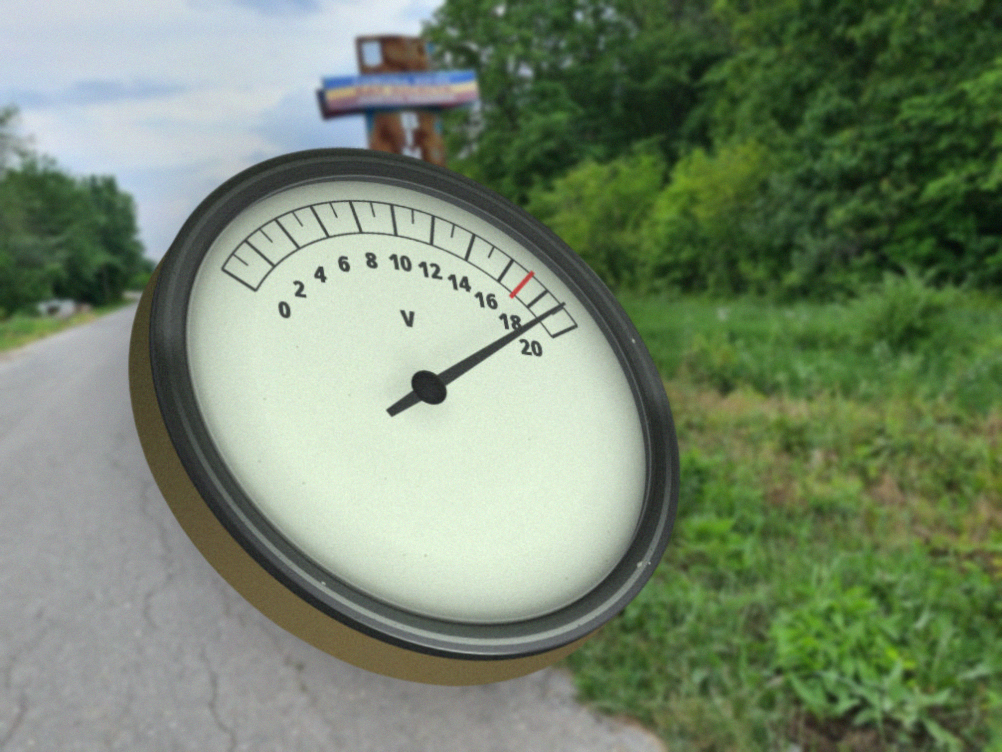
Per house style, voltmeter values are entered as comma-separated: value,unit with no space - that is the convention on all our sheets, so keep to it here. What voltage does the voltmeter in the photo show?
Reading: 19,V
